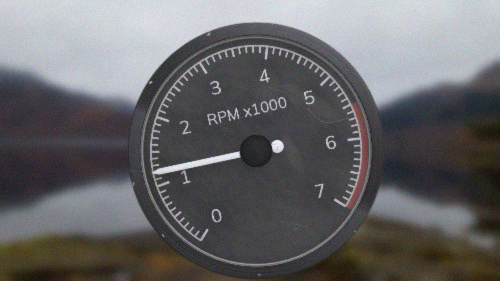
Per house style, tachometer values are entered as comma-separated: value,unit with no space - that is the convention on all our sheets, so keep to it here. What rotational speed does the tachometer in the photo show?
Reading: 1200,rpm
